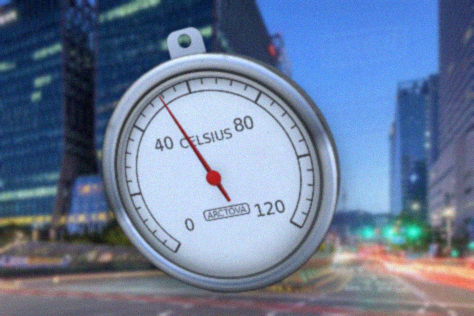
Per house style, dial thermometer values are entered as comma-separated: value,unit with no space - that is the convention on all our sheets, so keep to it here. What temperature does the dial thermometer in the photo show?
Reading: 52,°C
